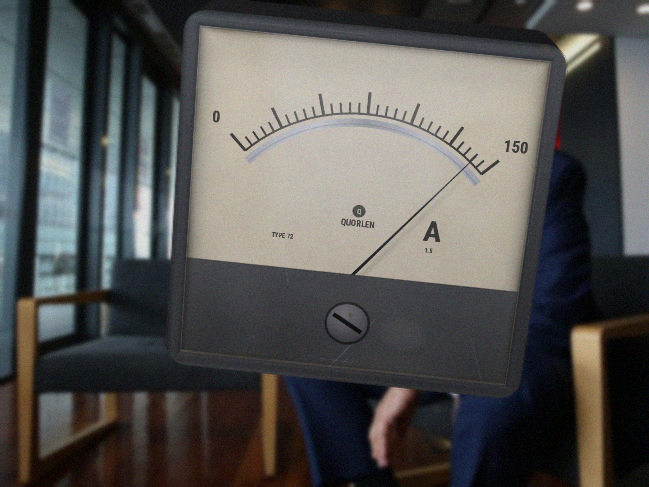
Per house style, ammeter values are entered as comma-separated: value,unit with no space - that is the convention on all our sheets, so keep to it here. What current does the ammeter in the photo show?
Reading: 140,A
